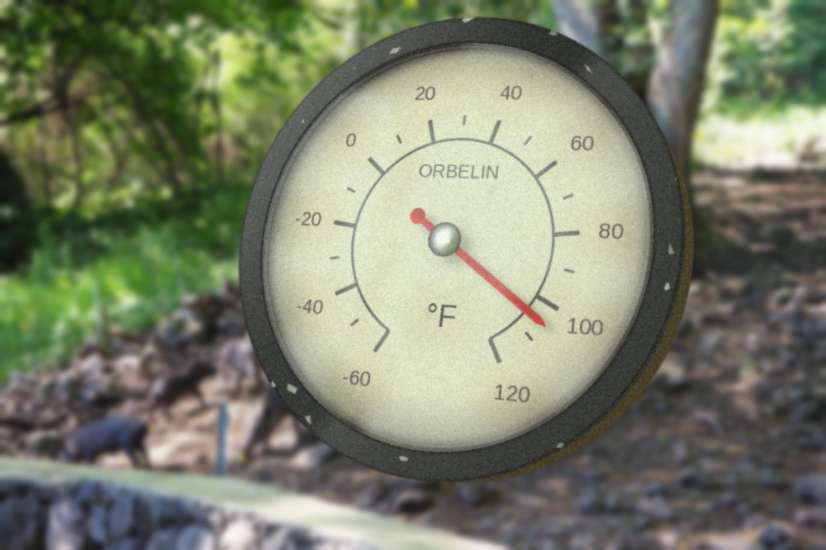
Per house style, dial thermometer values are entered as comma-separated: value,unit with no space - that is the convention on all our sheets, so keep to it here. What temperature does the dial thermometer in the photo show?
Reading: 105,°F
